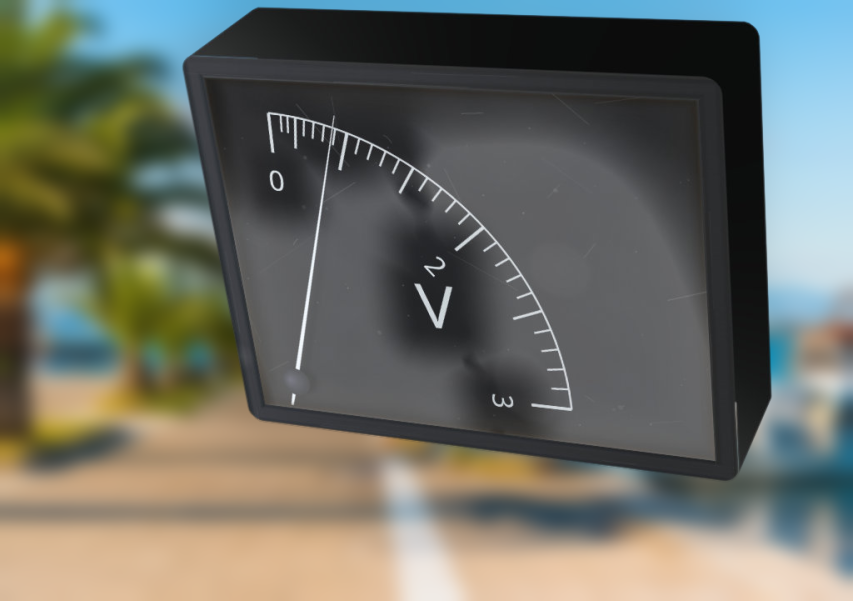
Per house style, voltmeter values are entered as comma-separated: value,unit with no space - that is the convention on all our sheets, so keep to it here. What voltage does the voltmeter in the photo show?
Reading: 0.9,V
